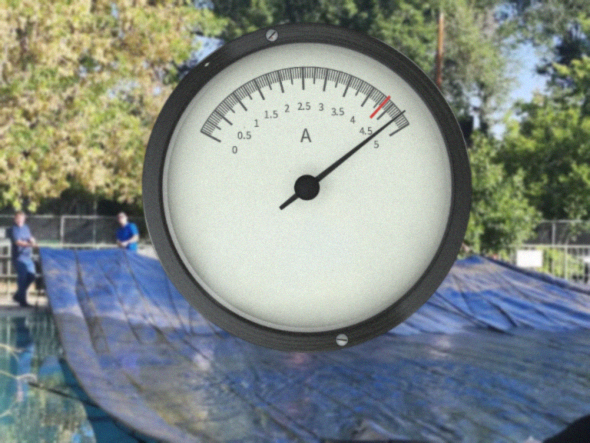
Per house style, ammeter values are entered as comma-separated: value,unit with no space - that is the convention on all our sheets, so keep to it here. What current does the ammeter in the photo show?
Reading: 4.75,A
